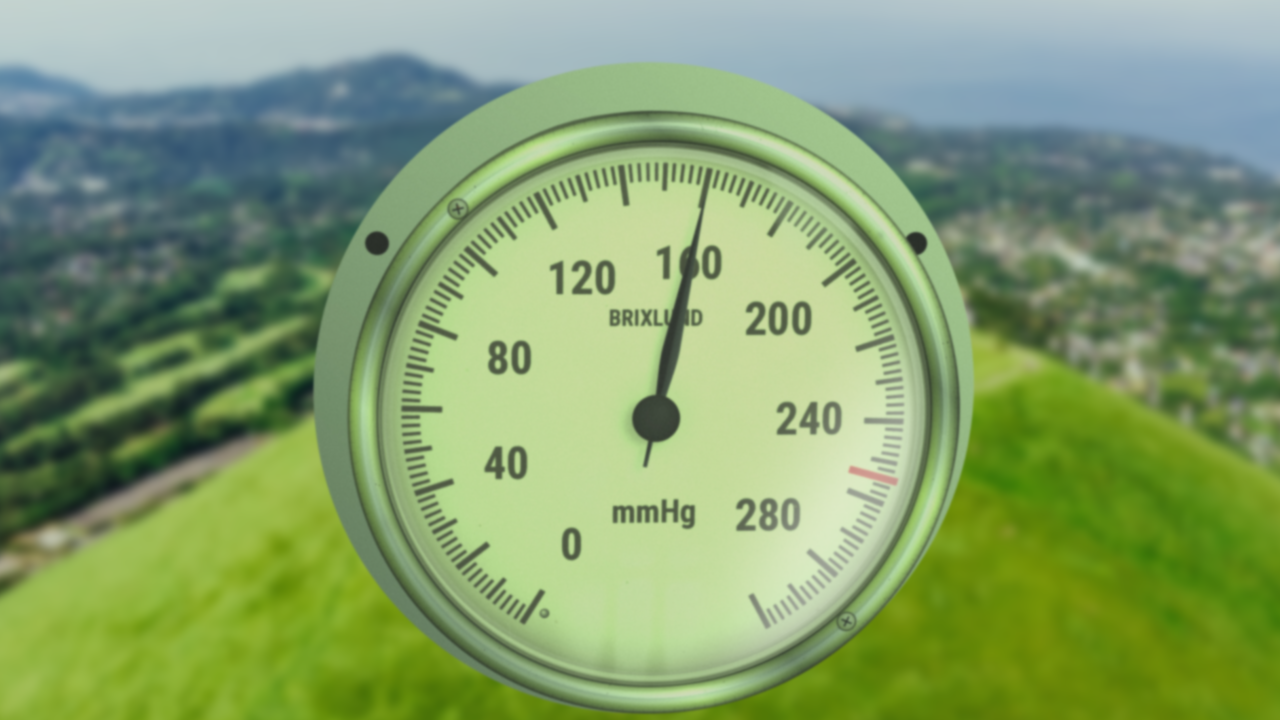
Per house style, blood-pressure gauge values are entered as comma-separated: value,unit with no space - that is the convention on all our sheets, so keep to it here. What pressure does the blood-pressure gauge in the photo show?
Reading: 160,mmHg
